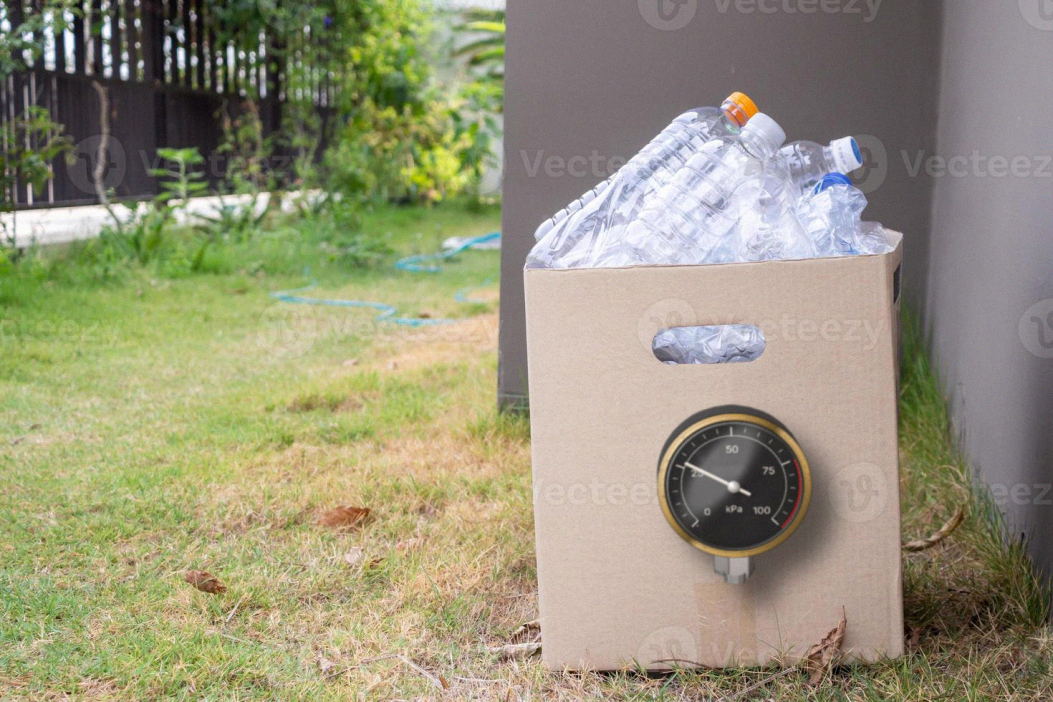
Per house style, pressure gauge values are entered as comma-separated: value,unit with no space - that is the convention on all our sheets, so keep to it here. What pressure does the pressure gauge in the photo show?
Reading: 27.5,kPa
